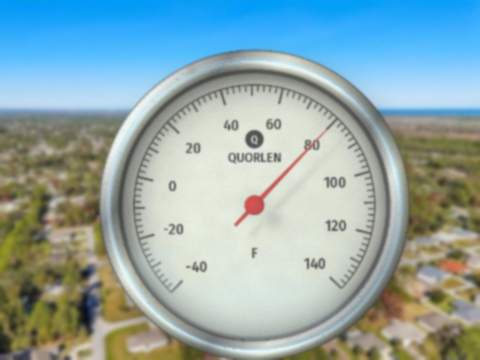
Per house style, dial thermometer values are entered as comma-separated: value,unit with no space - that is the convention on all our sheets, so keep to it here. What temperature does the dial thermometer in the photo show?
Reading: 80,°F
